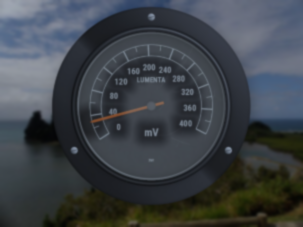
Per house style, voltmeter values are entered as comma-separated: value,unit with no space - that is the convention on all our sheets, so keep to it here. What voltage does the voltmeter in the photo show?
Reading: 30,mV
